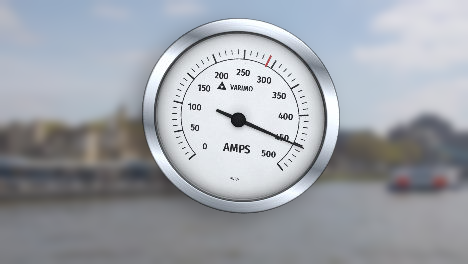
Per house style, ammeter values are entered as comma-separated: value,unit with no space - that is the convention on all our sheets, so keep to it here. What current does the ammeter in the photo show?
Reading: 450,A
